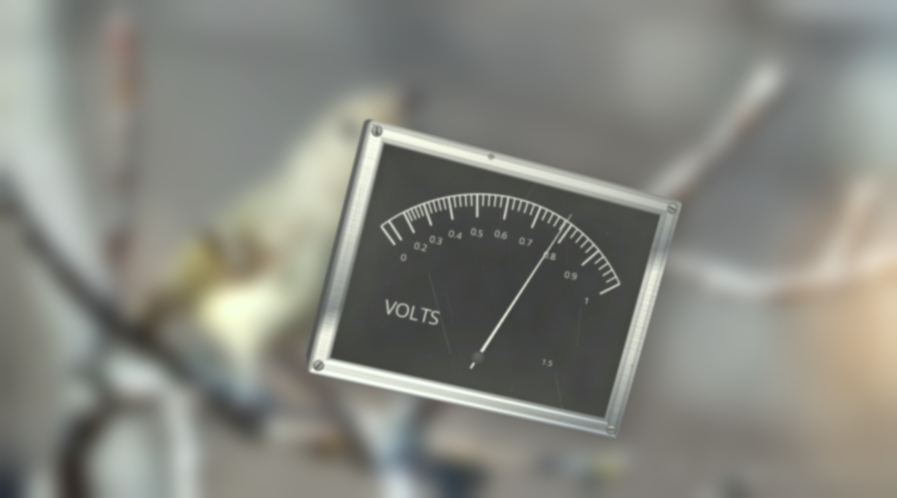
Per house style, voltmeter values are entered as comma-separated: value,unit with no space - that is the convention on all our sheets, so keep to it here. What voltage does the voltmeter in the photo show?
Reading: 0.78,V
